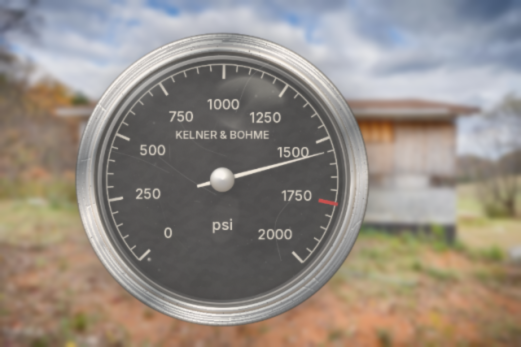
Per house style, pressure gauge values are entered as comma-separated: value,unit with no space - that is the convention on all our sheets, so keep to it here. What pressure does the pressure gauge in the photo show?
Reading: 1550,psi
